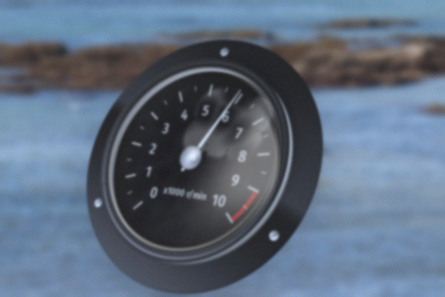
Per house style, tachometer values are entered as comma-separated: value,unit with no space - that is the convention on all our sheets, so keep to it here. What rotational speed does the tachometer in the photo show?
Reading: 6000,rpm
